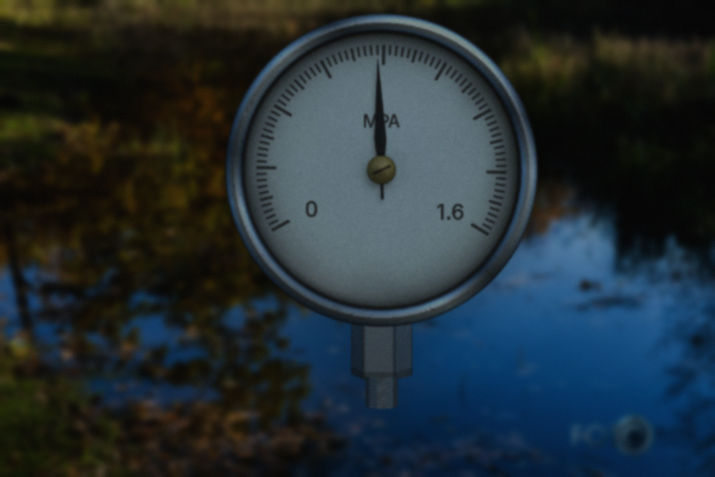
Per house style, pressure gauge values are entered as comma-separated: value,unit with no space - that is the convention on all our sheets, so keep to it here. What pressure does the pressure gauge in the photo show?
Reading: 0.78,MPa
